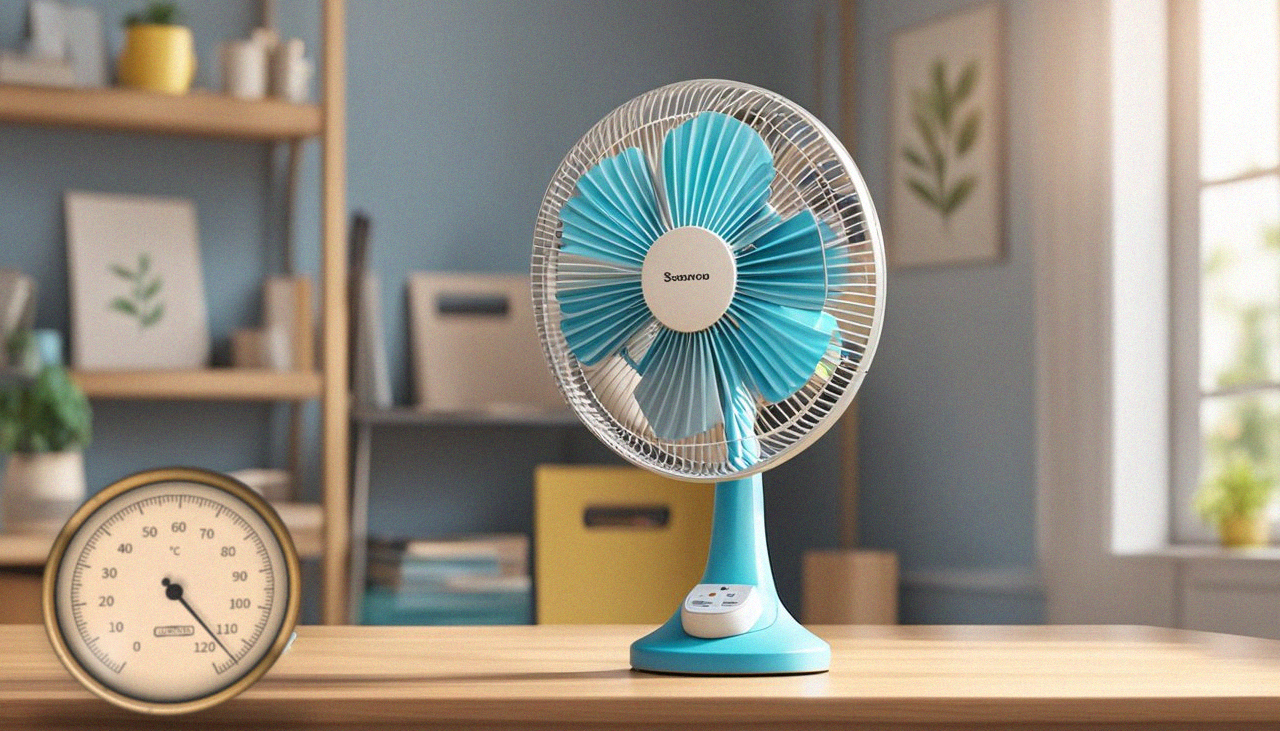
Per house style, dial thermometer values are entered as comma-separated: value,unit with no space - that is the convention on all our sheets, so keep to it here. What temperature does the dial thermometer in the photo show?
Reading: 115,°C
